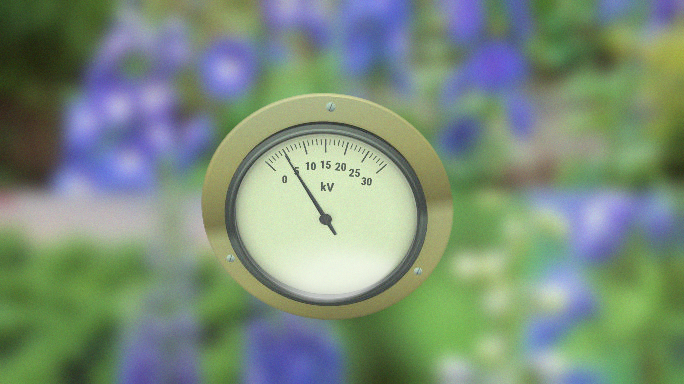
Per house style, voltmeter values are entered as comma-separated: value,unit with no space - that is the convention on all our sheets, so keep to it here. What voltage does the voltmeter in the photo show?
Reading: 5,kV
